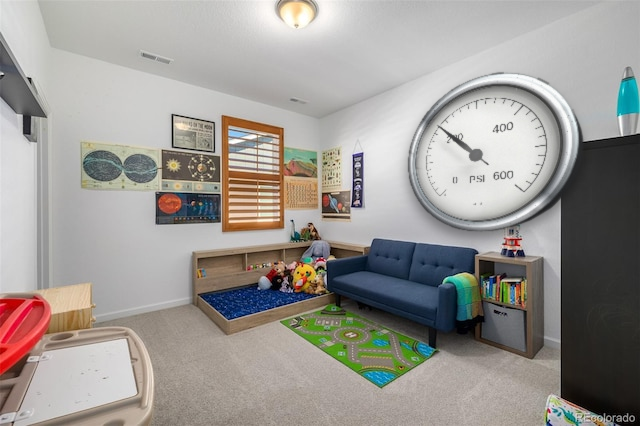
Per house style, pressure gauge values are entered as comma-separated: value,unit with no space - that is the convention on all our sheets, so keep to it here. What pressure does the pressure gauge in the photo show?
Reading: 200,psi
